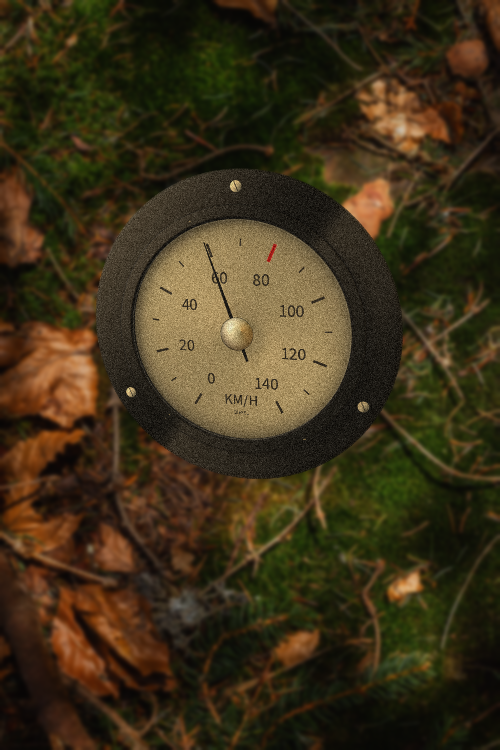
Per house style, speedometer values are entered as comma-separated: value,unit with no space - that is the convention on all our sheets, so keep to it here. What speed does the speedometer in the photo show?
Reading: 60,km/h
